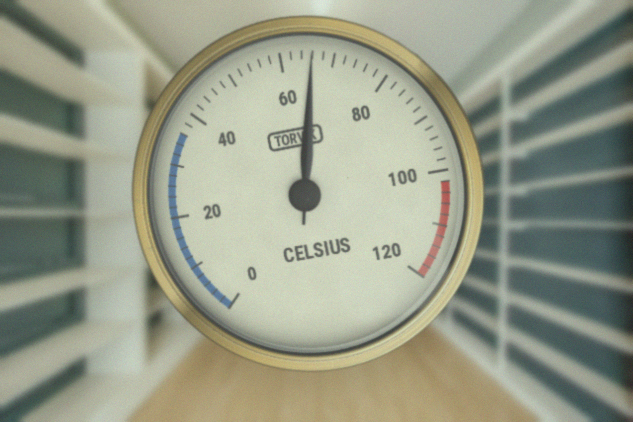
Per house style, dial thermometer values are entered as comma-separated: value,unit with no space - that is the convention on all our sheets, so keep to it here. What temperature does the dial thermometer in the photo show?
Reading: 66,°C
